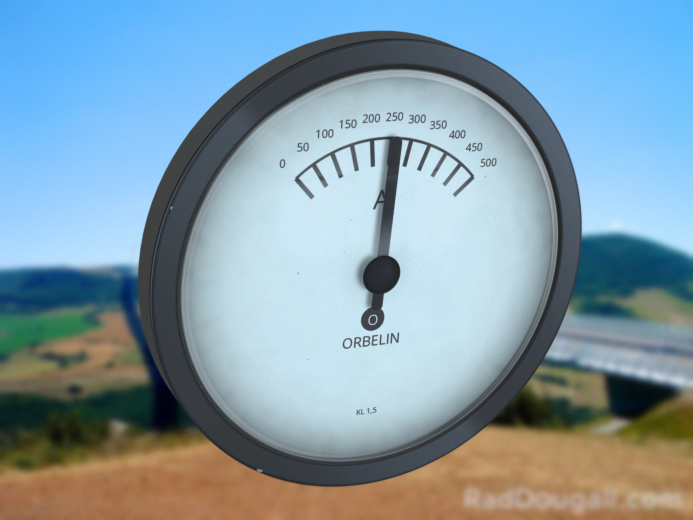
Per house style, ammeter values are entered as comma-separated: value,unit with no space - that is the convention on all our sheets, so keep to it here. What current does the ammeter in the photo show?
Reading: 250,A
